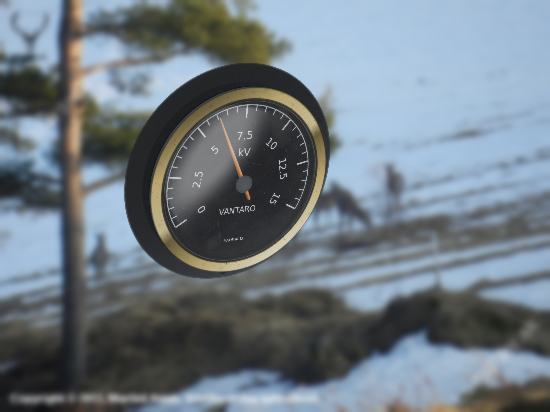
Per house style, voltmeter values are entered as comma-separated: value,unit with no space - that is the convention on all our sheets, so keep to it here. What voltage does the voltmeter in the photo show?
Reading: 6,kV
